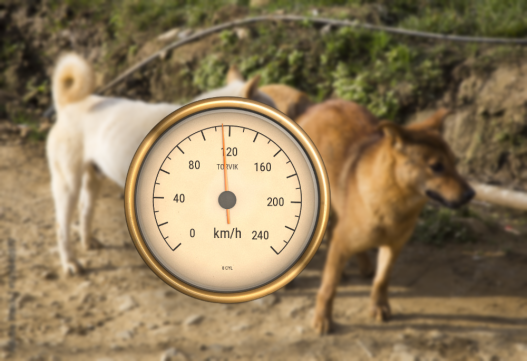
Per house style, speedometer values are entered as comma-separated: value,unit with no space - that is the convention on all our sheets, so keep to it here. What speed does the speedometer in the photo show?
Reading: 115,km/h
